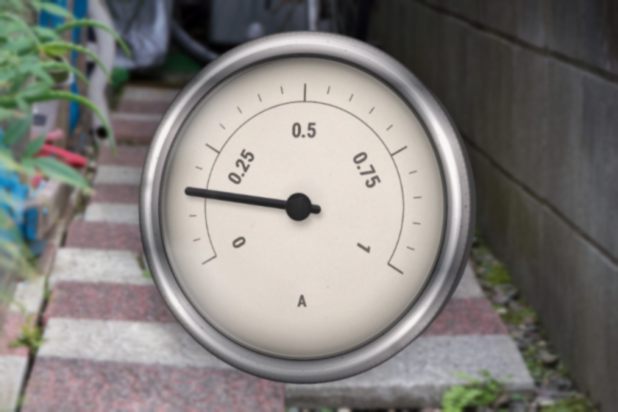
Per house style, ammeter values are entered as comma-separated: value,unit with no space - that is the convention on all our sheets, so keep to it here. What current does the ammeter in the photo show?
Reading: 0.15,A
